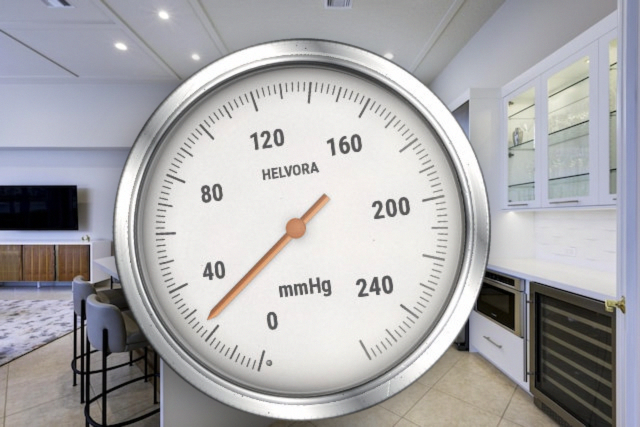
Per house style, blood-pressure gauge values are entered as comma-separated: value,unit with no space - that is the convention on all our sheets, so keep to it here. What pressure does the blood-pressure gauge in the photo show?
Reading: 24,mmHg
